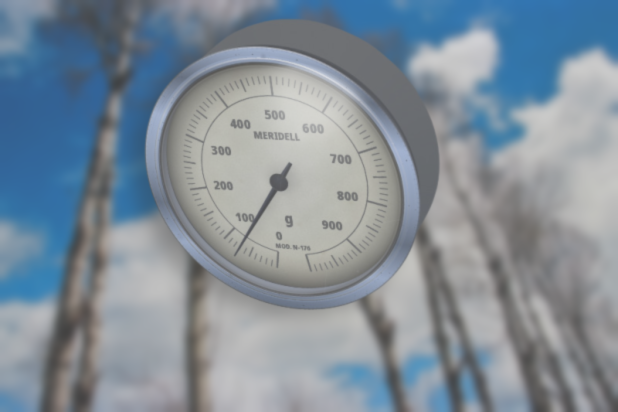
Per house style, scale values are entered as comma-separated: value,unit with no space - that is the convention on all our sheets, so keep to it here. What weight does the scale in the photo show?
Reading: 70,g
